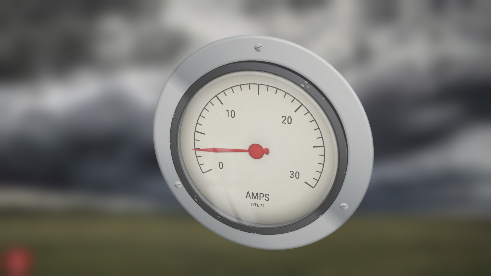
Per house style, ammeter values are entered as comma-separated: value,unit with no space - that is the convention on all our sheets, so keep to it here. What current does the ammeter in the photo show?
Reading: 3,A
